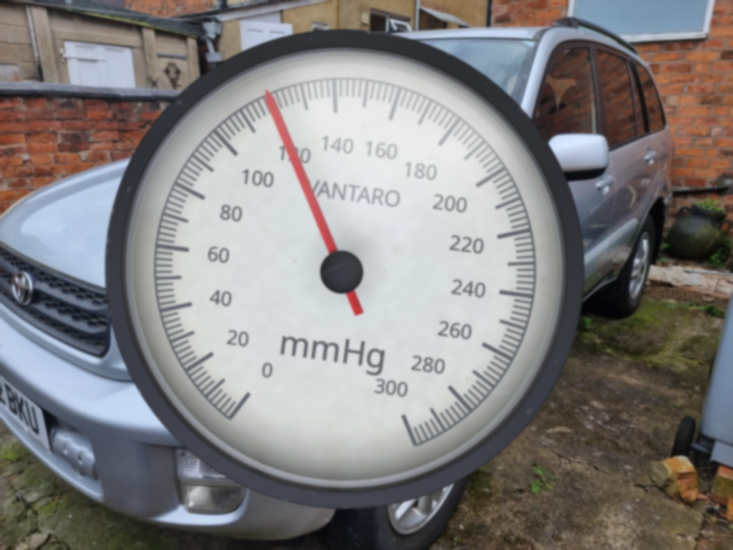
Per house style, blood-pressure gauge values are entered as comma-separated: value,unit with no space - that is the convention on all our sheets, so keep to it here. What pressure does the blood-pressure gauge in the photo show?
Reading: 120,mmHg
